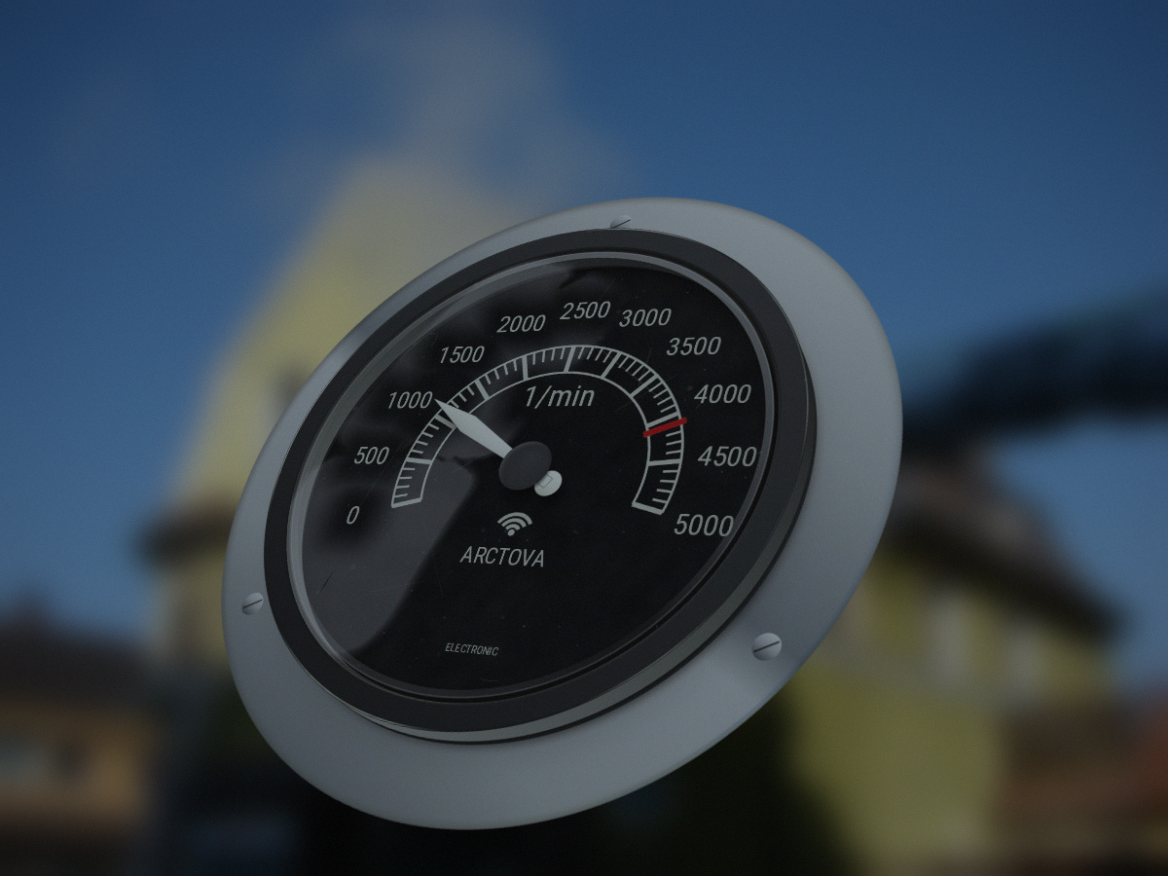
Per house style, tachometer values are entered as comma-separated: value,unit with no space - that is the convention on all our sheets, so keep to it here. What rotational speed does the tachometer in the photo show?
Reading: 1100,rpm
